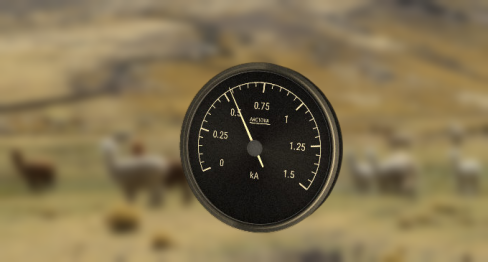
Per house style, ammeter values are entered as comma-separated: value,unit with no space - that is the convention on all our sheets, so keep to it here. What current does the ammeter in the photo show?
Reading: 0.55,kA
